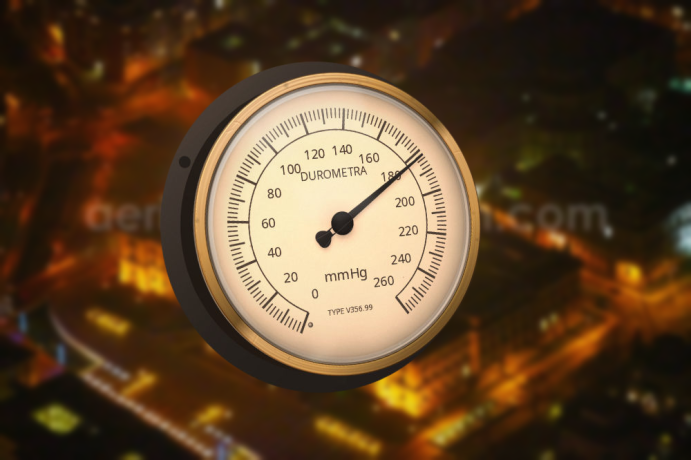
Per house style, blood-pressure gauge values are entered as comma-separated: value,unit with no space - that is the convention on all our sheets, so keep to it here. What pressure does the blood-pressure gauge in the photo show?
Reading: 182,mmHg
